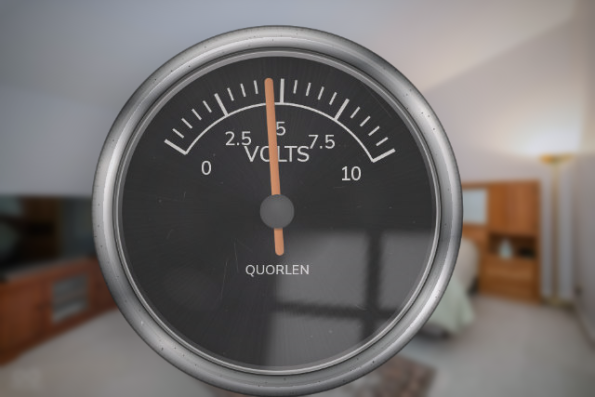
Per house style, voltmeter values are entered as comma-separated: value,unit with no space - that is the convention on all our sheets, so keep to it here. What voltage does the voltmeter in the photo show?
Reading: 4.5,V
